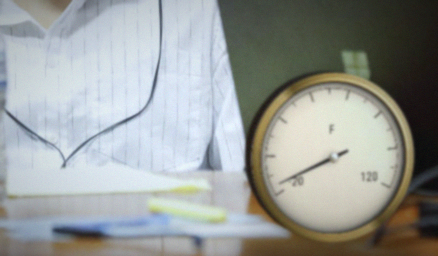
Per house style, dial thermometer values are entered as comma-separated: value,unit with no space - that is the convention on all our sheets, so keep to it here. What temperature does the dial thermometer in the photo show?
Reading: -15,°F
